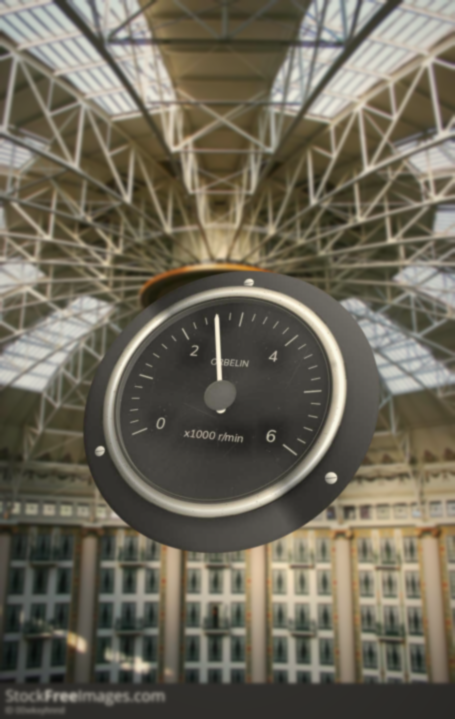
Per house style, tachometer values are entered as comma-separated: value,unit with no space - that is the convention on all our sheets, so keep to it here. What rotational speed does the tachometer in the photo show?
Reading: 2600,rpm
